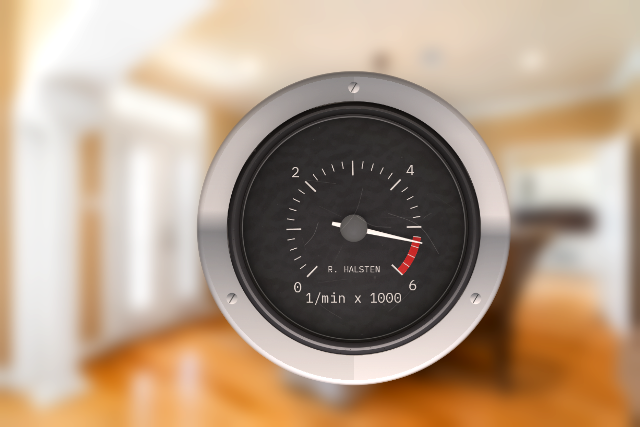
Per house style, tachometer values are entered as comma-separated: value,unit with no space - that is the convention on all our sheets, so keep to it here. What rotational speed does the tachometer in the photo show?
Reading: 5300,rpm
